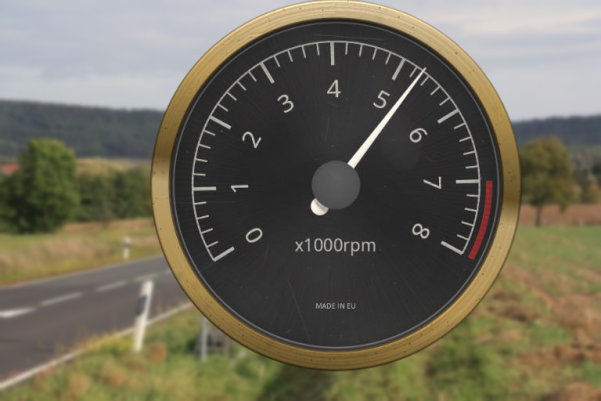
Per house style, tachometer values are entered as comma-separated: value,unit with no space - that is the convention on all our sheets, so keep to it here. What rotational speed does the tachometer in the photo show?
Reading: 5300,rpm
